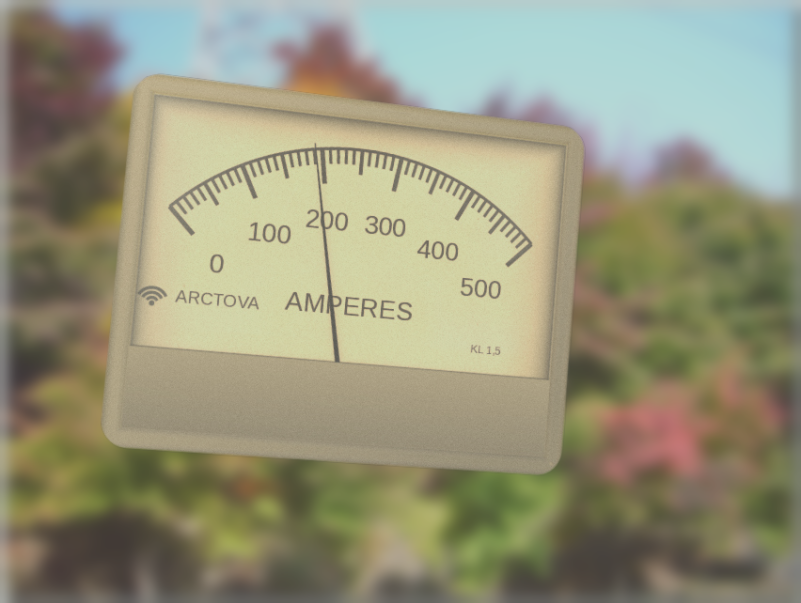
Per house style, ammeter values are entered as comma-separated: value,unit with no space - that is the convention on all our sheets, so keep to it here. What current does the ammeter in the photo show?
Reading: 190,A
